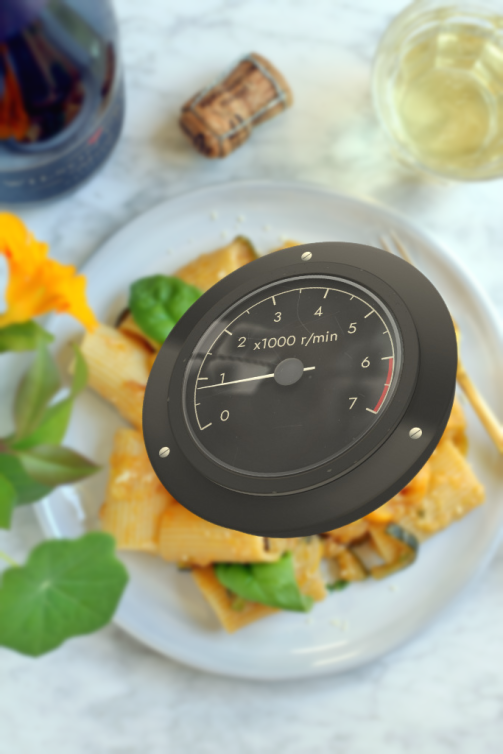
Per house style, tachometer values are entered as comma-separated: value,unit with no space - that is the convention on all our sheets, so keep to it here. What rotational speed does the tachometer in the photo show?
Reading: 750,rpm
